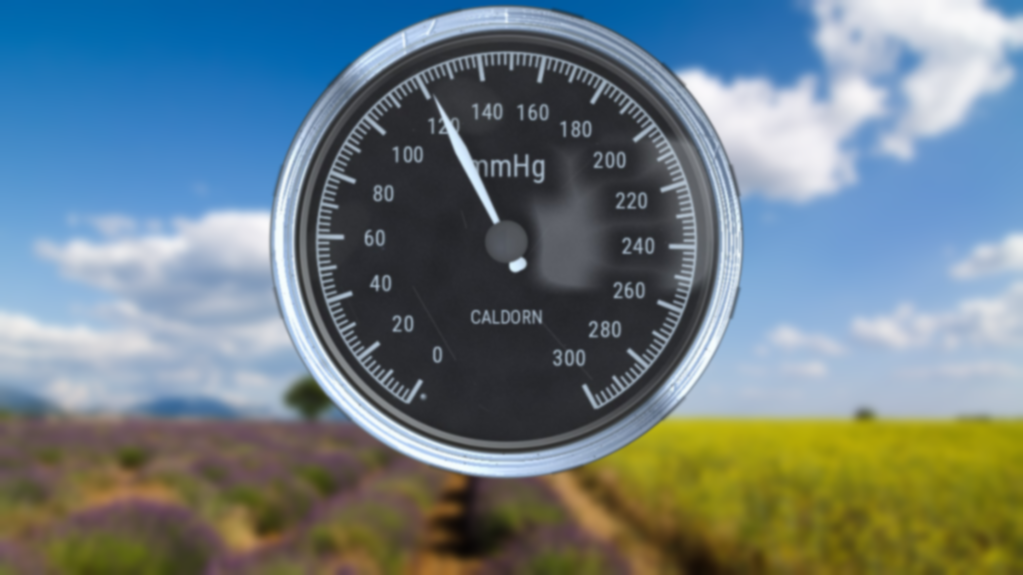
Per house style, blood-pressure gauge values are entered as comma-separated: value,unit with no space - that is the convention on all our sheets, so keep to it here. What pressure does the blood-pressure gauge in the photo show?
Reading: 122,mmHg
